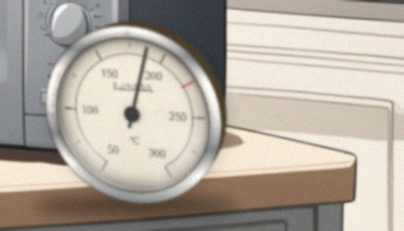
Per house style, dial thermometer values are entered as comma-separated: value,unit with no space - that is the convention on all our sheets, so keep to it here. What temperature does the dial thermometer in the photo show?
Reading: 187.5,°C
